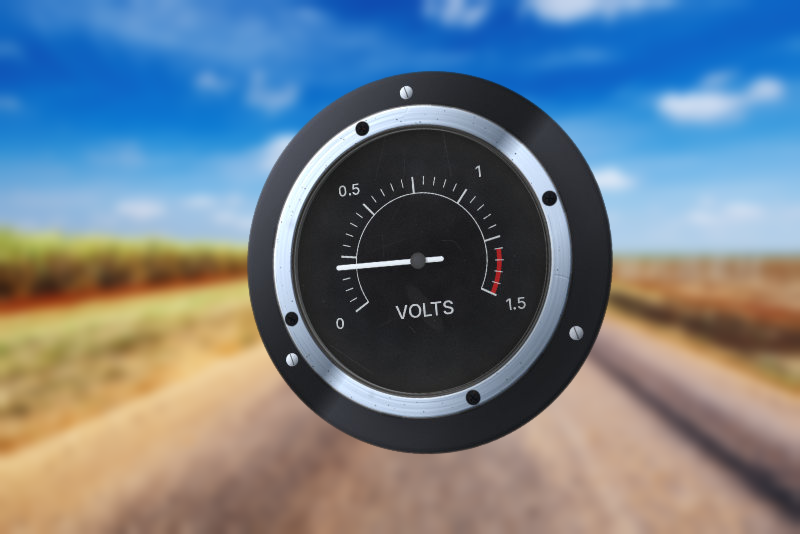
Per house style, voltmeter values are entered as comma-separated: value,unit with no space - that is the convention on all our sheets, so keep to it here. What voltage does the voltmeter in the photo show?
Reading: 0.2,V
